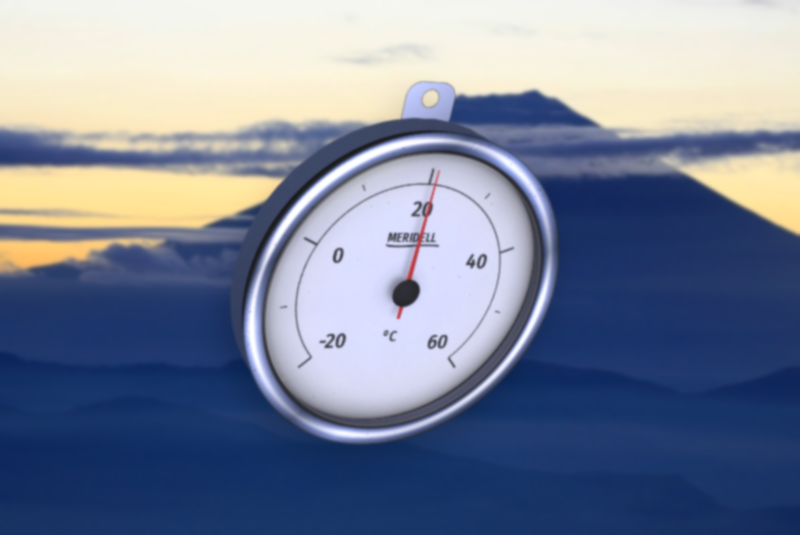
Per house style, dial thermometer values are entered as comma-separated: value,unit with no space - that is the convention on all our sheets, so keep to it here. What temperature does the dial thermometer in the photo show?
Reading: 20,°C
